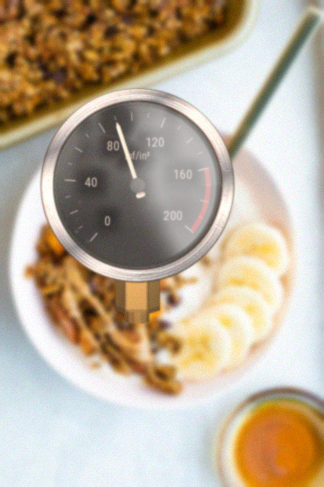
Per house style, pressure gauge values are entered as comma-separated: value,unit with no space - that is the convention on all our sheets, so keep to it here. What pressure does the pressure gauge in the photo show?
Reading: 90,psi
